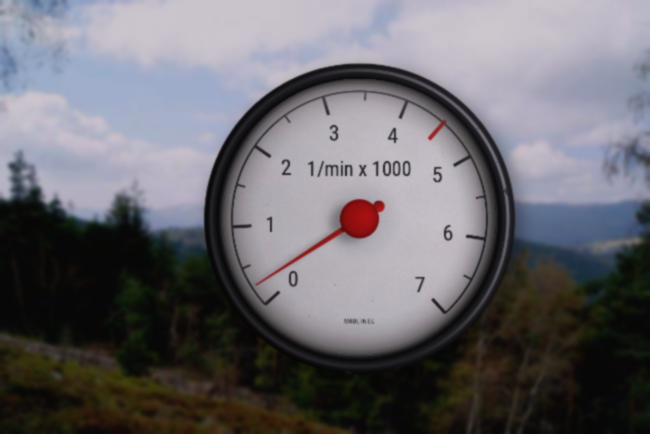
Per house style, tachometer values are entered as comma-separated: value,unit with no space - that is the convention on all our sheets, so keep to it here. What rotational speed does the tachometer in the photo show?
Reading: 250,rpm
